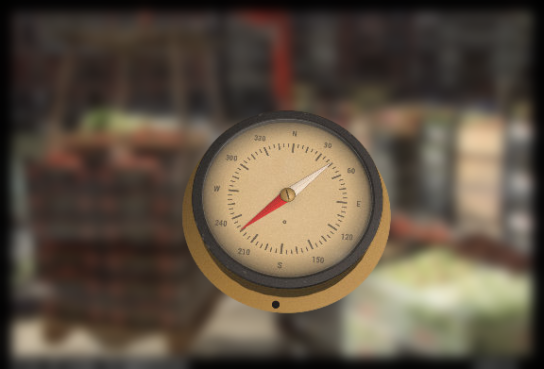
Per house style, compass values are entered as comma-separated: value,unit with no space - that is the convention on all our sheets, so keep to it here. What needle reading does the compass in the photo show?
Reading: 225,°
